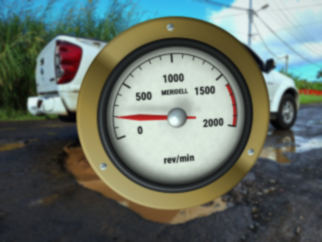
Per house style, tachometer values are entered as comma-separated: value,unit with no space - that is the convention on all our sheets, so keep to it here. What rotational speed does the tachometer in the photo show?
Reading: 200,rpm
